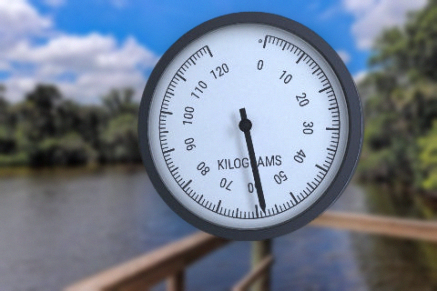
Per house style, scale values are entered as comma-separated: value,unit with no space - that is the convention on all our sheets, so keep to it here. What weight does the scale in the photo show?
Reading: 58,kg
